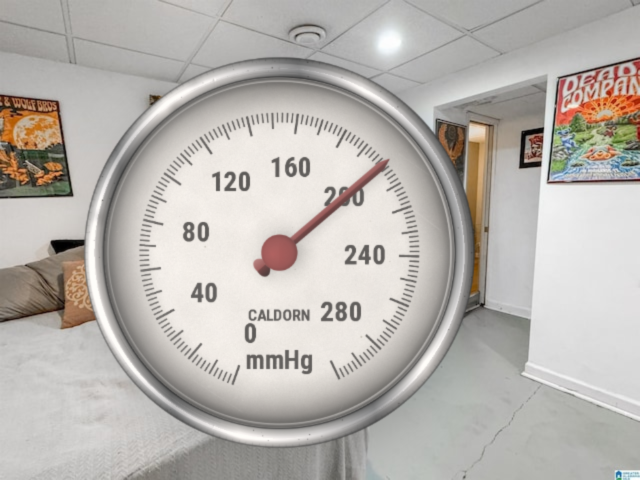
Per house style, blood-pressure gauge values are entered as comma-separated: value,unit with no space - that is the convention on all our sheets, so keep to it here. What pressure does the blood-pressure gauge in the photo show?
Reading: 200,mmHg
